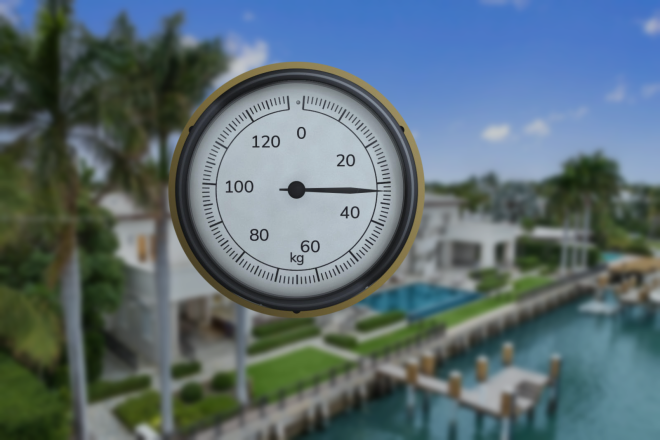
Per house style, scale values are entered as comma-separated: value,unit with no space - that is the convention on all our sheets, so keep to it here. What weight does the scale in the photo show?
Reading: 32,kg
